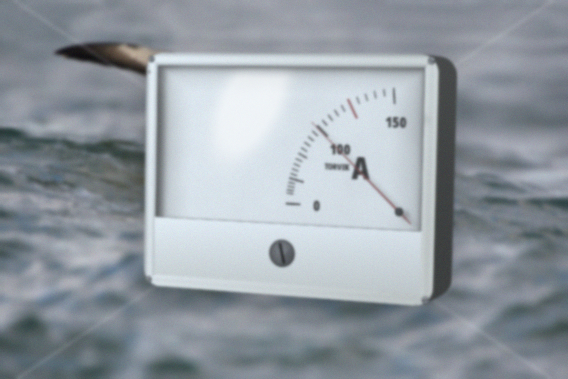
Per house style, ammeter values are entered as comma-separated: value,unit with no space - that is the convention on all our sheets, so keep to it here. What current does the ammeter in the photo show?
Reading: 100,A
